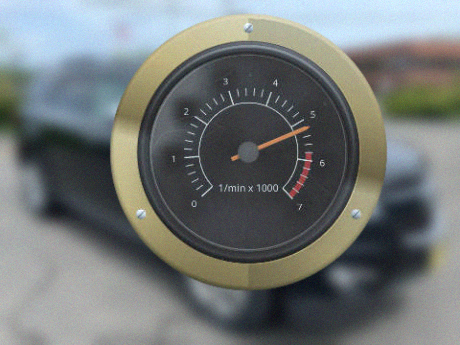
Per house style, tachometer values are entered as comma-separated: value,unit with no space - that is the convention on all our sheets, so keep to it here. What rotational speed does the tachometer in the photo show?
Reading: 5200,rpm
